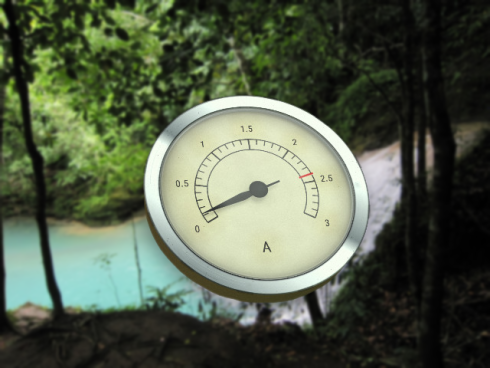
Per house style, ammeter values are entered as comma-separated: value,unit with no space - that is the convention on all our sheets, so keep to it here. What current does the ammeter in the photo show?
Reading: 0.1,A
